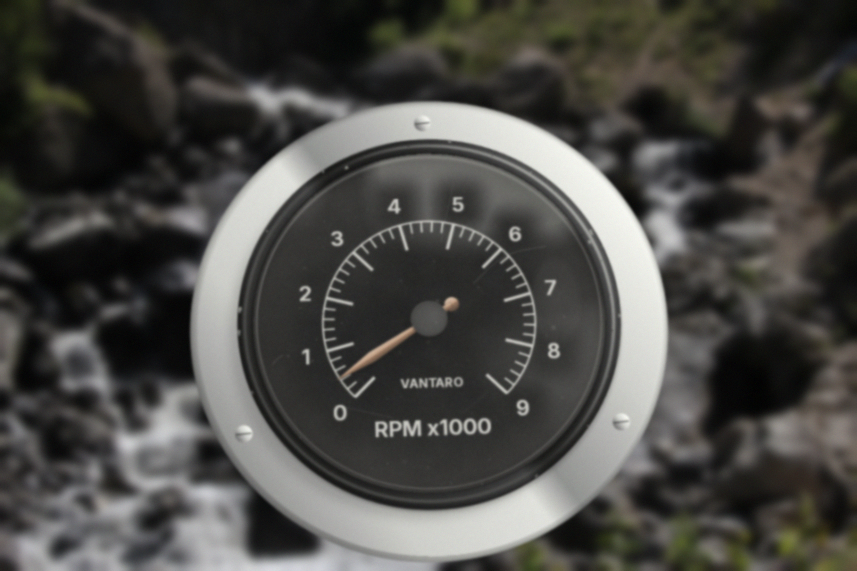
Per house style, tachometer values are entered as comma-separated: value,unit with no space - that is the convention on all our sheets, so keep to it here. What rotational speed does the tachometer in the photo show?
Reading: 400,rpm
